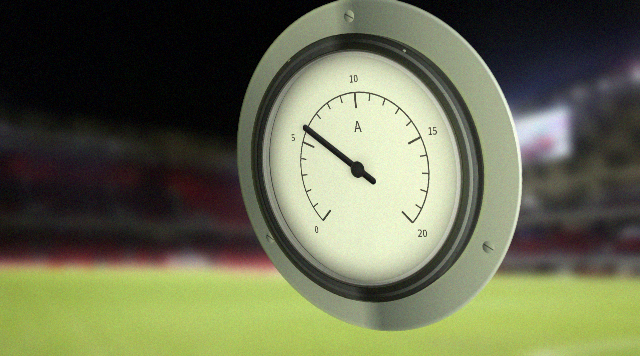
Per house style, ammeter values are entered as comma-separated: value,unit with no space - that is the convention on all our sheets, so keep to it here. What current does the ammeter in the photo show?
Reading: 6,A
